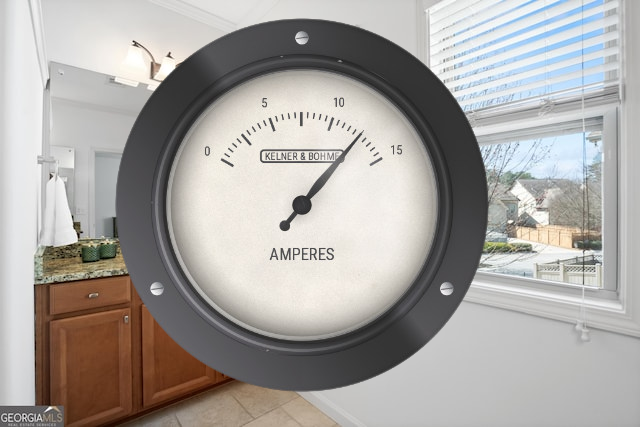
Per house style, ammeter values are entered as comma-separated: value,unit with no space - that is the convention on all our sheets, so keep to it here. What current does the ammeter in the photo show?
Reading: 12.5,A
